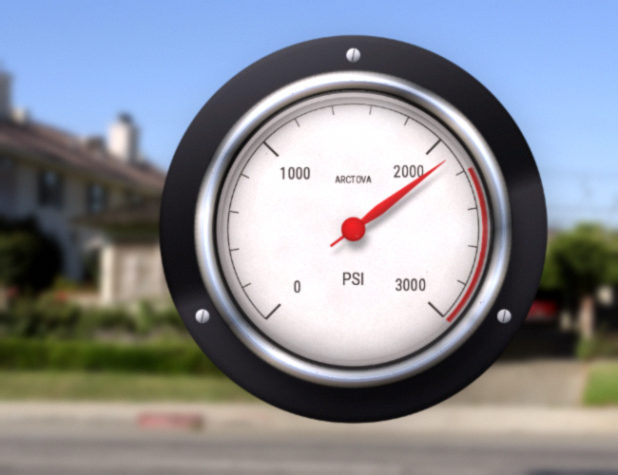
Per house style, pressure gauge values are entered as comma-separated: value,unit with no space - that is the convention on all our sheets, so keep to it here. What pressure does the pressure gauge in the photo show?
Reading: 2100,psi
